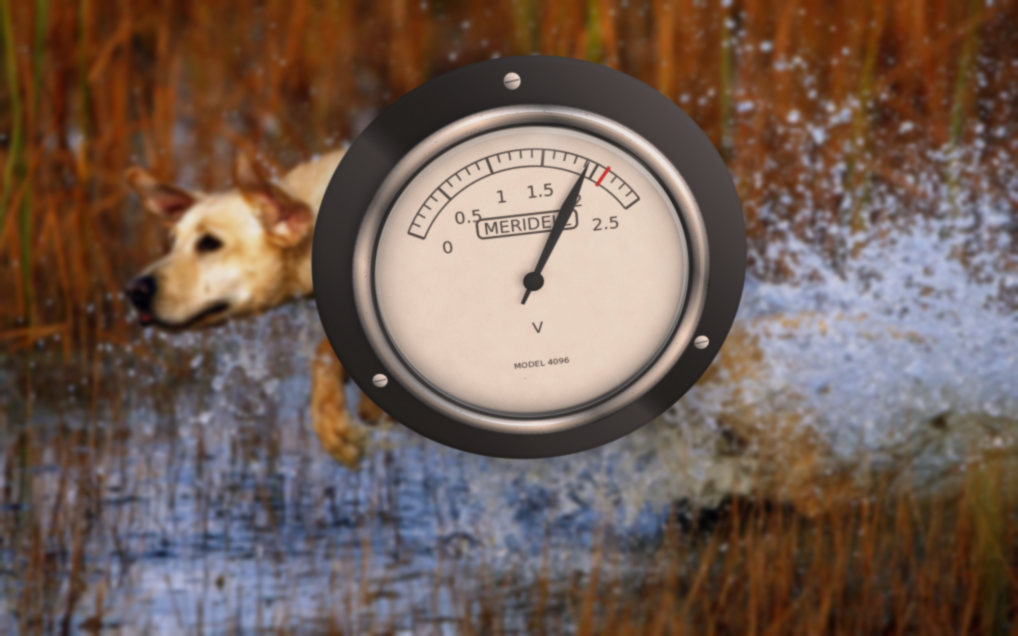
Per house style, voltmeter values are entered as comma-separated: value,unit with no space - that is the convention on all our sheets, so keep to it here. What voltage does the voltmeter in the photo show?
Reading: 1.9,V
